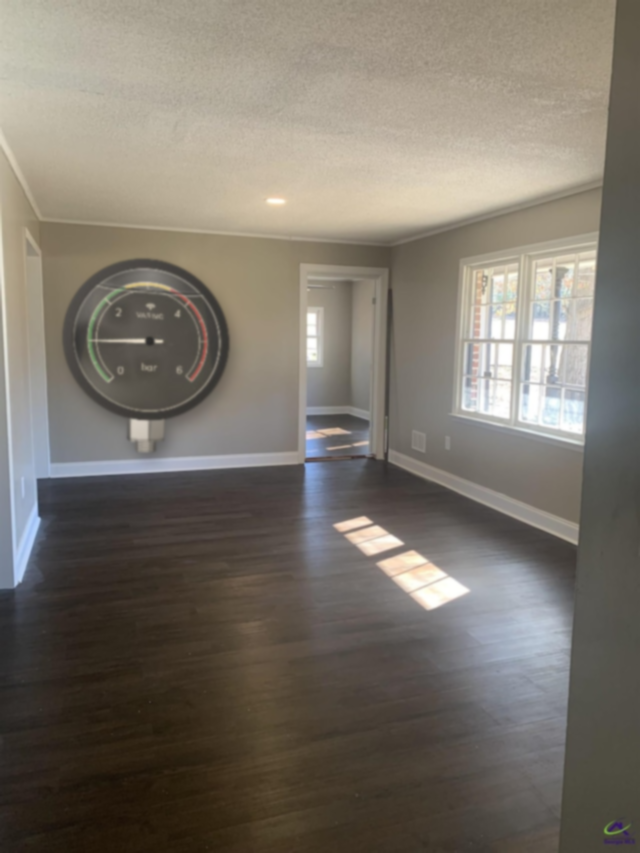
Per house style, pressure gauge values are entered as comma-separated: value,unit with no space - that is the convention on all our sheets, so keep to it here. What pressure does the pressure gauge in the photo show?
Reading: 1,bar
